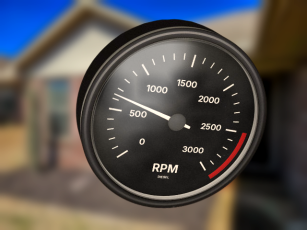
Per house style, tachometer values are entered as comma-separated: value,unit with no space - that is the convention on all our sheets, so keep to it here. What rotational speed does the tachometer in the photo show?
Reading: 650,rpm
